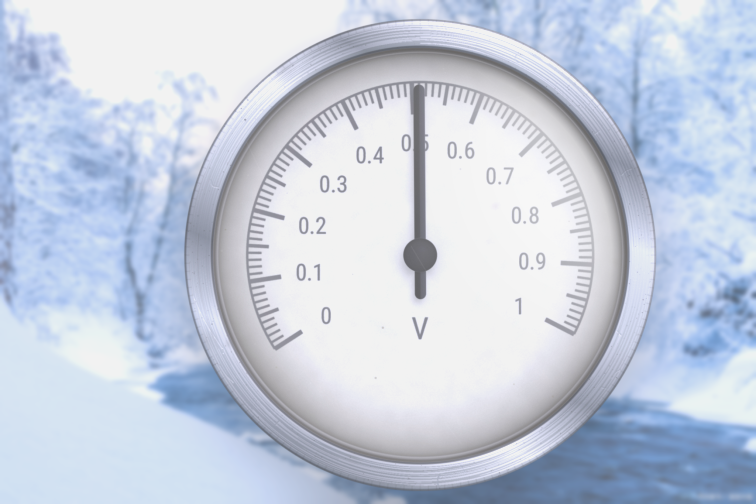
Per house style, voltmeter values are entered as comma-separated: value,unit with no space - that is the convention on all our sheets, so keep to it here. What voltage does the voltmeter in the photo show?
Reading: 0.51,V
